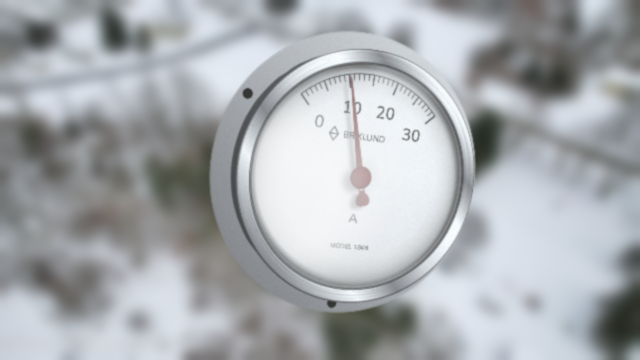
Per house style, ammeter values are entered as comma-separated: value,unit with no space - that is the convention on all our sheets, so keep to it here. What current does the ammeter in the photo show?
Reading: 10,A
